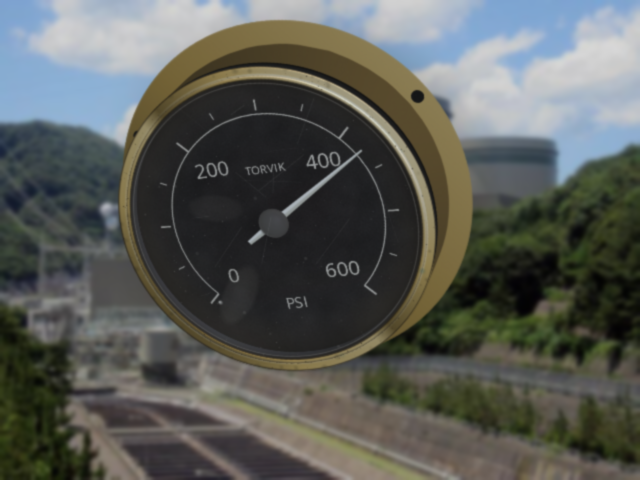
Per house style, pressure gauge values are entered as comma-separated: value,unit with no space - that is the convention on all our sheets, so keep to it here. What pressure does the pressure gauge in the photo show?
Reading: 425,psi
